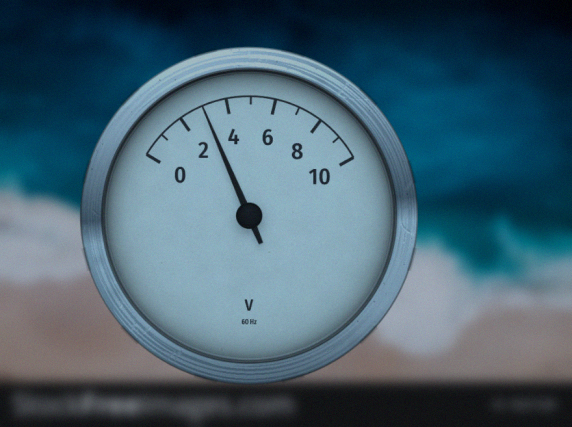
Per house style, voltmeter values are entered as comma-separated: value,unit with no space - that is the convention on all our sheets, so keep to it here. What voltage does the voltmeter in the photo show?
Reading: 3,V
